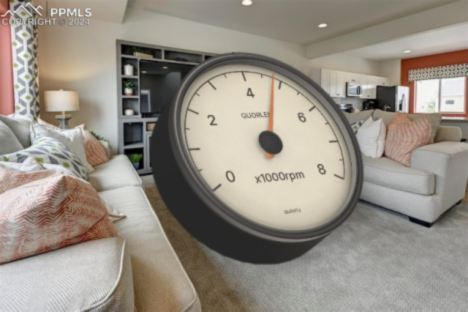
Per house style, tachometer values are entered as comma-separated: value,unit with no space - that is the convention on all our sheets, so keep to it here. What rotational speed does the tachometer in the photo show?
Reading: 4750,rpm
